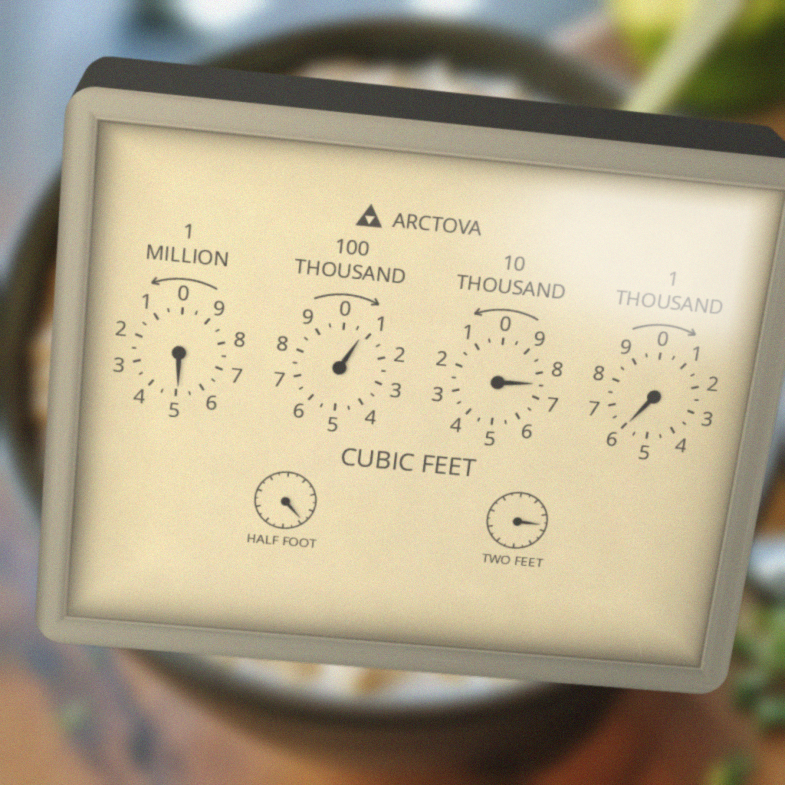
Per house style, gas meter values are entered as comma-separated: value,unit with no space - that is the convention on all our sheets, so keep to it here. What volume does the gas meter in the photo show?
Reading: 507600,ft³
